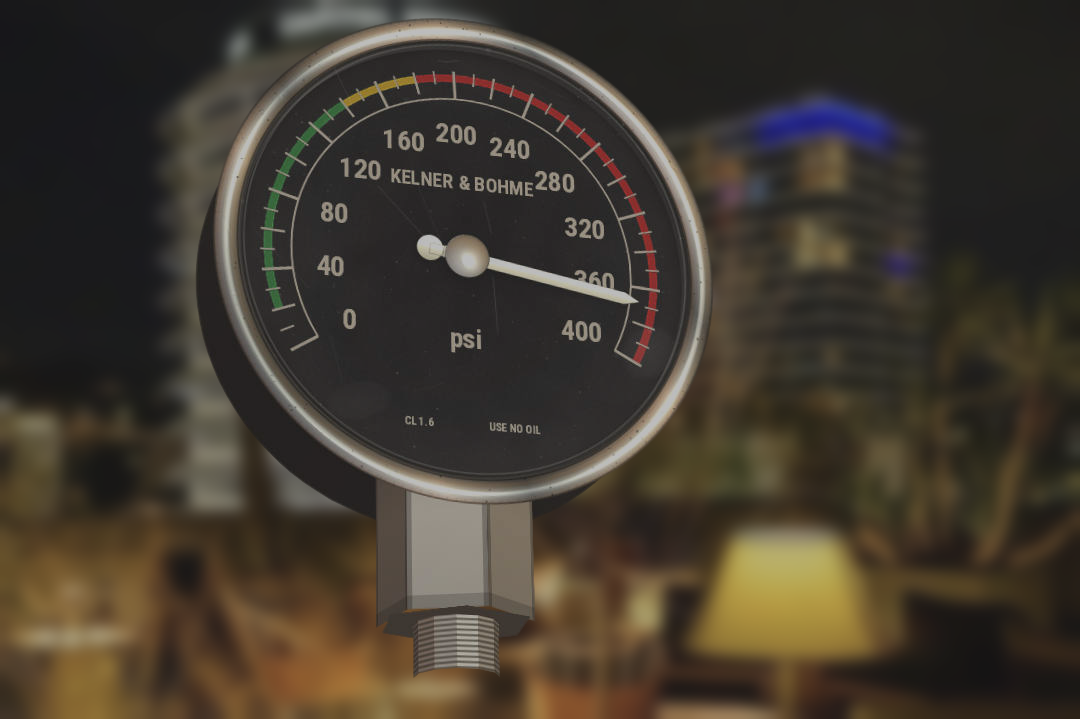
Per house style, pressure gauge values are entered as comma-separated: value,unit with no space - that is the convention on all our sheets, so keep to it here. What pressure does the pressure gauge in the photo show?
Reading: 370,psi
